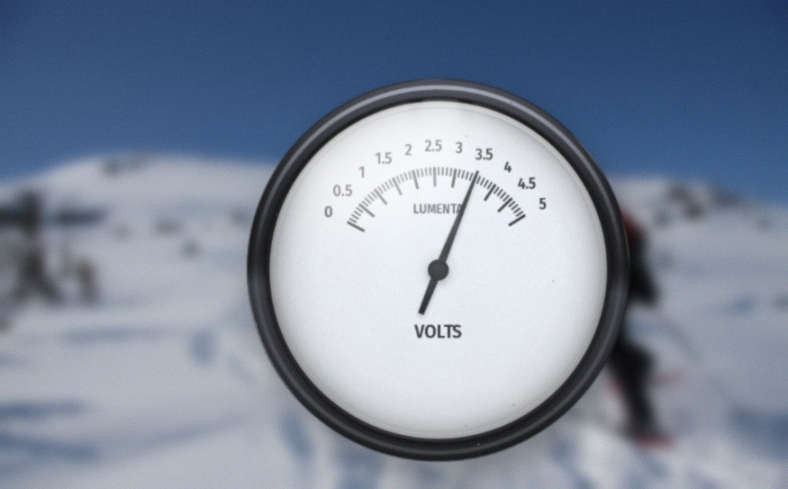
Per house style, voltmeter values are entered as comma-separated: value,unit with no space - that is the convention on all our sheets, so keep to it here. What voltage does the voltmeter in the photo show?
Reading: 3.5,V
